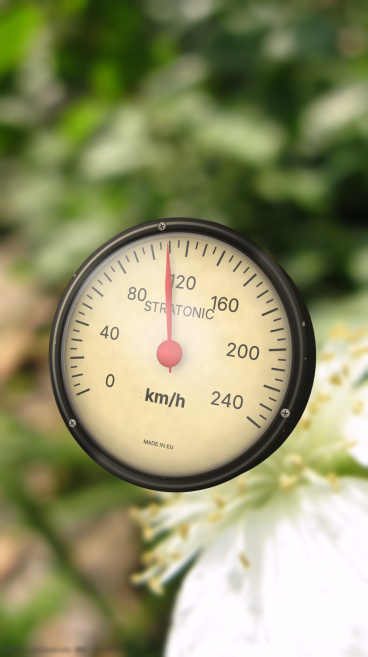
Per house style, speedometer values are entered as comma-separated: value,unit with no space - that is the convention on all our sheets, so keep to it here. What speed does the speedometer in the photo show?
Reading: 110,km/h
